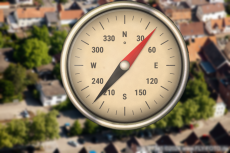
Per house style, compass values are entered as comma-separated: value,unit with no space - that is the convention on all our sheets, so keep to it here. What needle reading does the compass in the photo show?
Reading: 40,°
